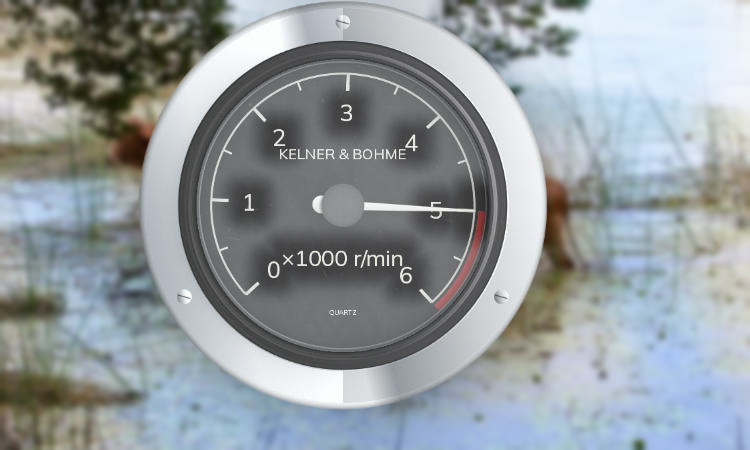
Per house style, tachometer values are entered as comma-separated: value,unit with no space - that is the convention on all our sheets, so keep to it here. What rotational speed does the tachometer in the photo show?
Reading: 5000,rpm
